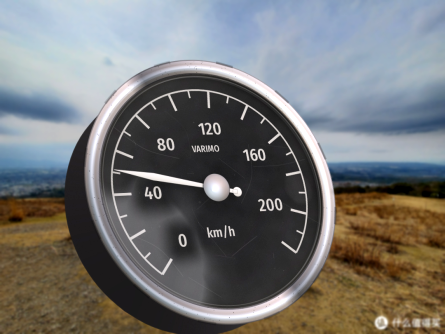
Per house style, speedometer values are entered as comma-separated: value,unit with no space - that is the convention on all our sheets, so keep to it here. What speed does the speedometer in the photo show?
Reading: 50,km/h
